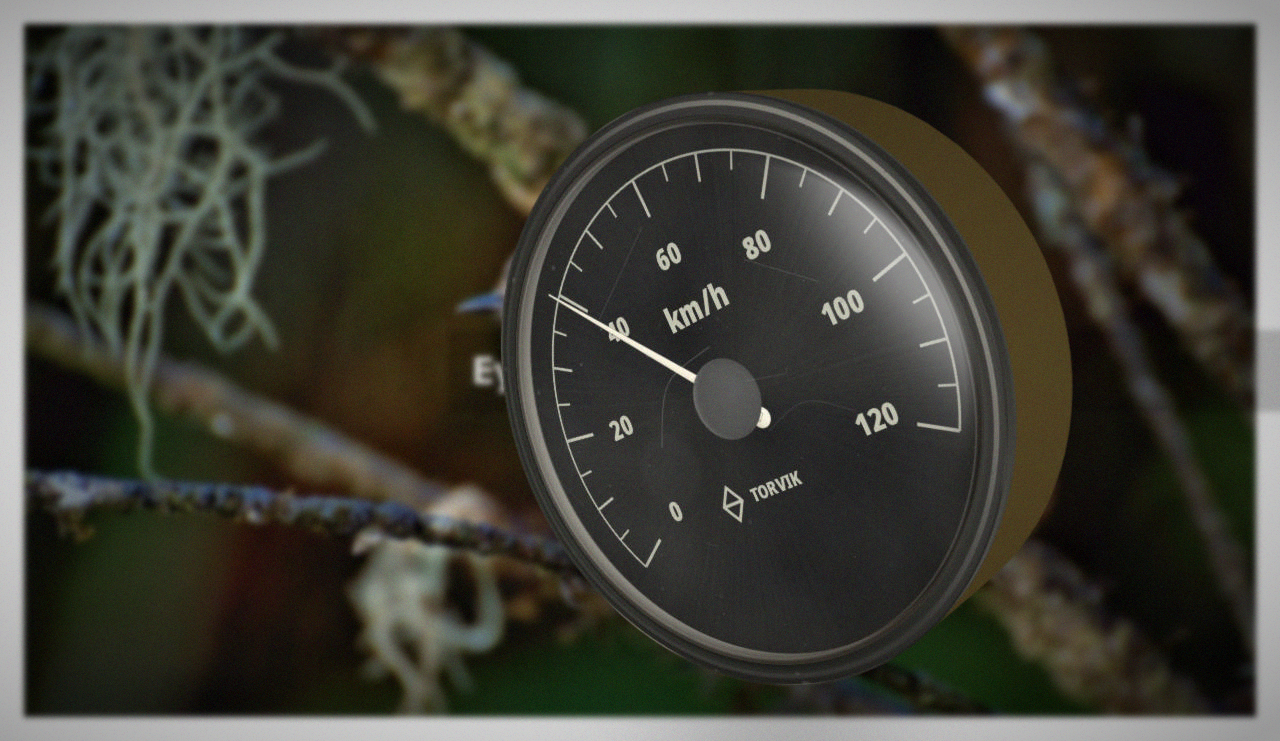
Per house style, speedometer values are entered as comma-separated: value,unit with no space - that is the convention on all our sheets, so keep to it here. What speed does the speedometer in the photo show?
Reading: 40,km/h
